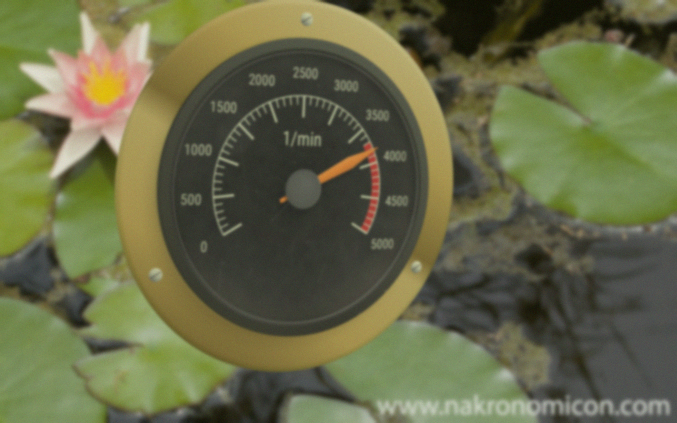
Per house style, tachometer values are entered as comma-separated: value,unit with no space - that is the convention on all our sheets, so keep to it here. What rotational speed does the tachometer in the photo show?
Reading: 3800,rpm
